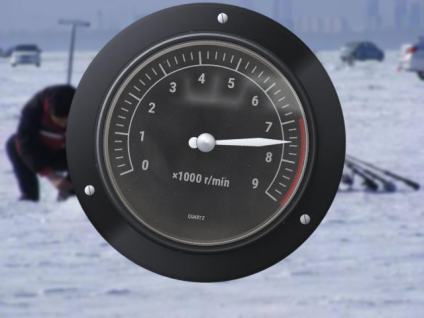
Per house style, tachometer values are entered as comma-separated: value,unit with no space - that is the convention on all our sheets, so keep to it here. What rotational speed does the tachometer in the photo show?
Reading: 7500,rpm
